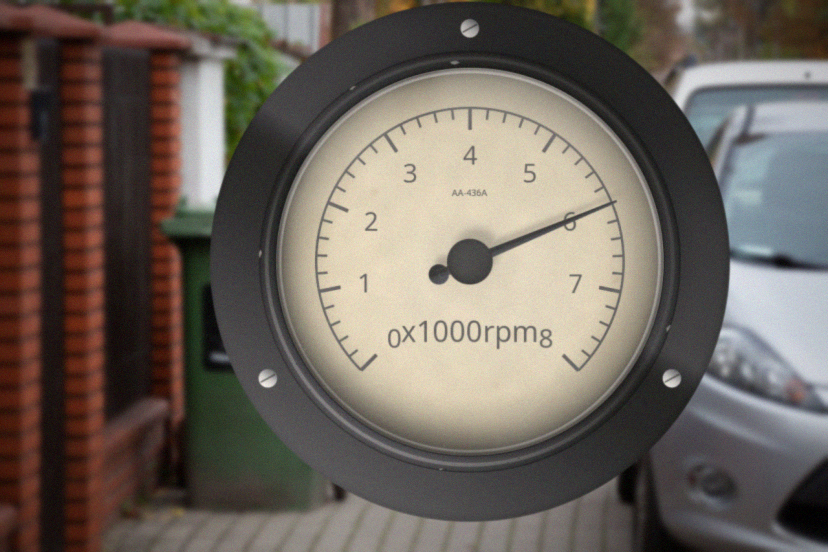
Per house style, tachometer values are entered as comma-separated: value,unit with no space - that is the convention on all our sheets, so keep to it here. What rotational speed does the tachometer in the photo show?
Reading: 6000,rpm
